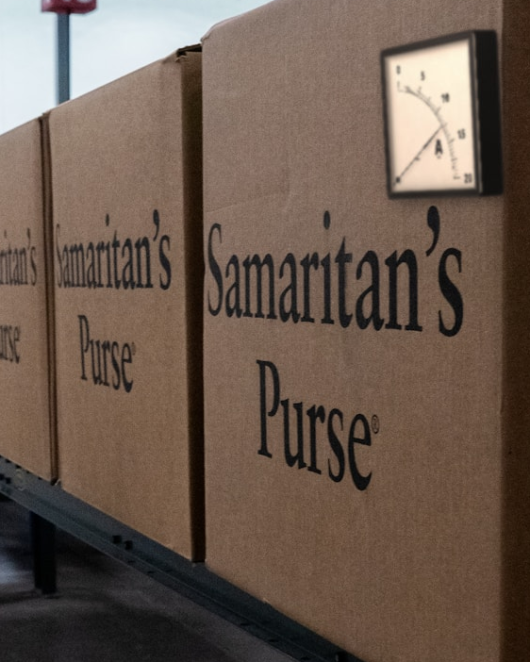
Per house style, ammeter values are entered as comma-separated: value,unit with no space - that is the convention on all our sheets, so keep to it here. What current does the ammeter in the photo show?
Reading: 12.5,A
